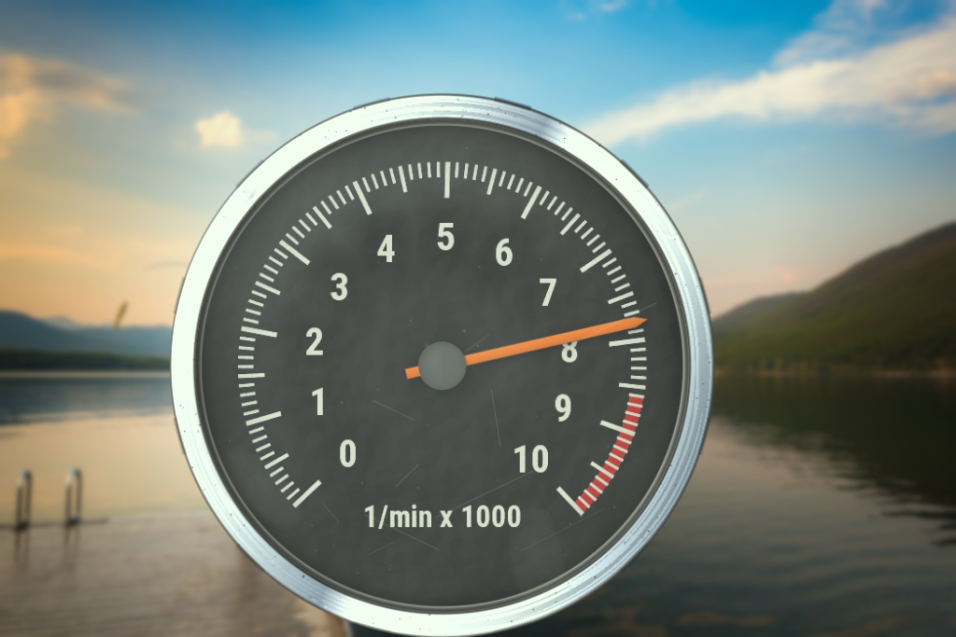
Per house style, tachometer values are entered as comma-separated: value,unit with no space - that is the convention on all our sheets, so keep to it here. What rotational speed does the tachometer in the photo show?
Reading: 7800,rpm
